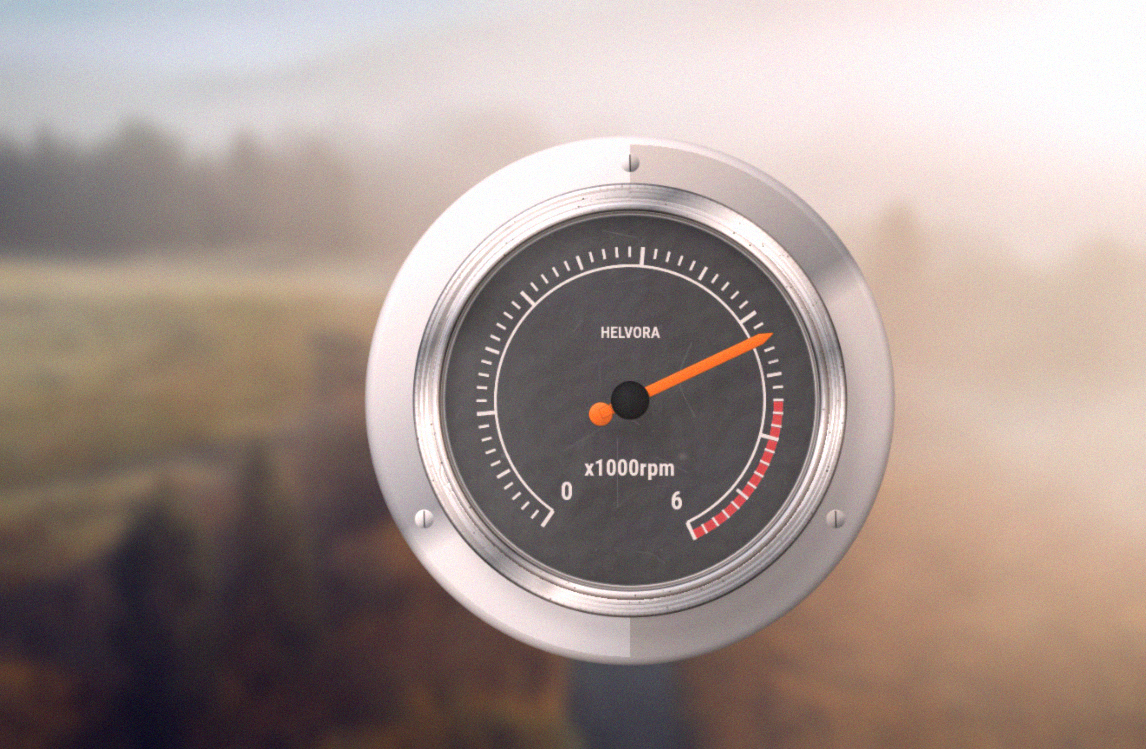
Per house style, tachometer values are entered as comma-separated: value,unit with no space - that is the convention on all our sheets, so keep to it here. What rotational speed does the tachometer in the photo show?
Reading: 4200,rpm
